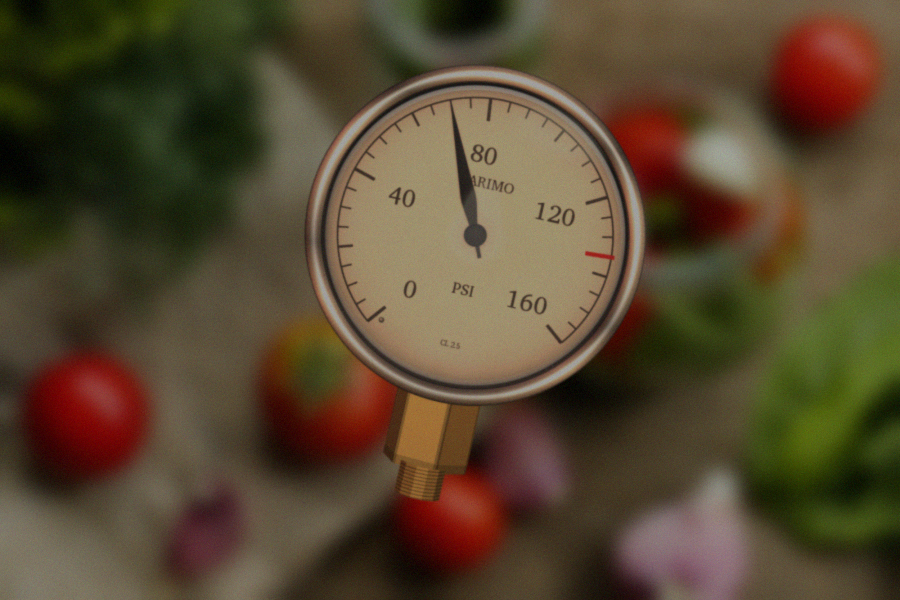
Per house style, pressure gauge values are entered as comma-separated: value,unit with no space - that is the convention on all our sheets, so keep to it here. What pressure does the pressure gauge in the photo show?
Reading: 70,psi
